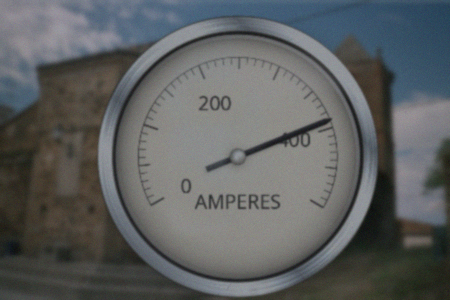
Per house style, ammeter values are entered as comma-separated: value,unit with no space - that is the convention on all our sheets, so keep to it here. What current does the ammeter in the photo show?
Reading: 390,A
